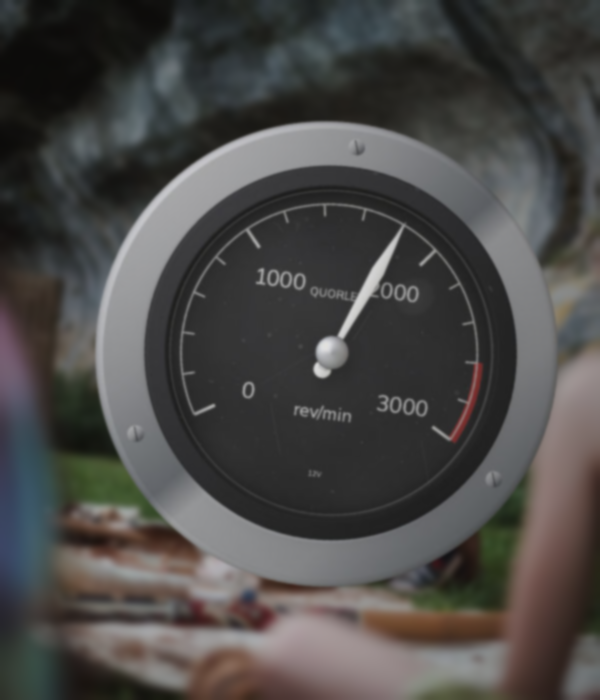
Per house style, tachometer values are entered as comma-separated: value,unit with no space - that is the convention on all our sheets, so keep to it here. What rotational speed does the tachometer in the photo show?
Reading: 1800,rpm
